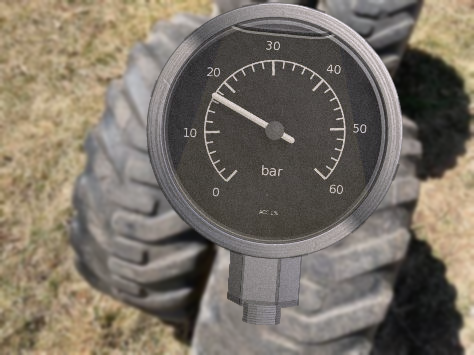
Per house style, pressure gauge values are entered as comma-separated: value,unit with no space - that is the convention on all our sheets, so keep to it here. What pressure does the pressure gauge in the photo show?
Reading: 17,bar
